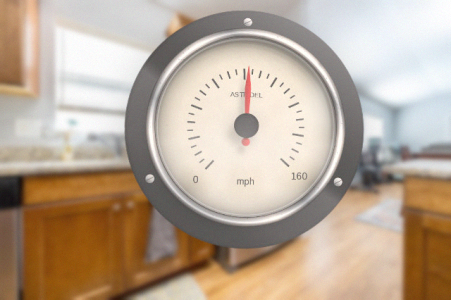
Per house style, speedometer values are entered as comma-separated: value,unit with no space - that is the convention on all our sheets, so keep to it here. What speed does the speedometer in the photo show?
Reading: 82.5,mph
